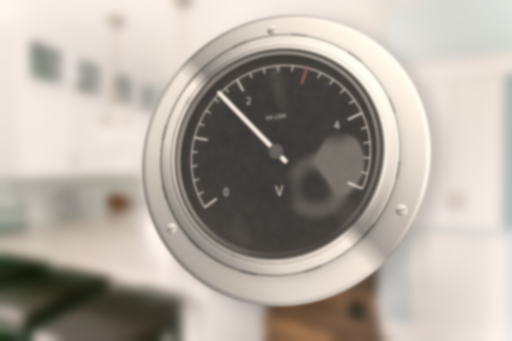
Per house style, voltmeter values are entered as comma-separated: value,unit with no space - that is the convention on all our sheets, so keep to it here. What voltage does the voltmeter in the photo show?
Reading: 1.7,V
